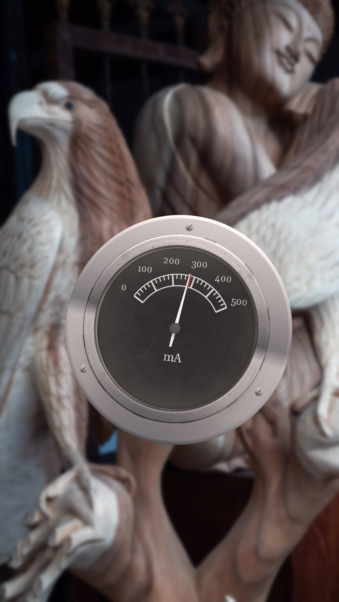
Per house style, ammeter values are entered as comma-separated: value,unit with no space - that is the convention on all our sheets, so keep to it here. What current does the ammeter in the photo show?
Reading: 280,mA
